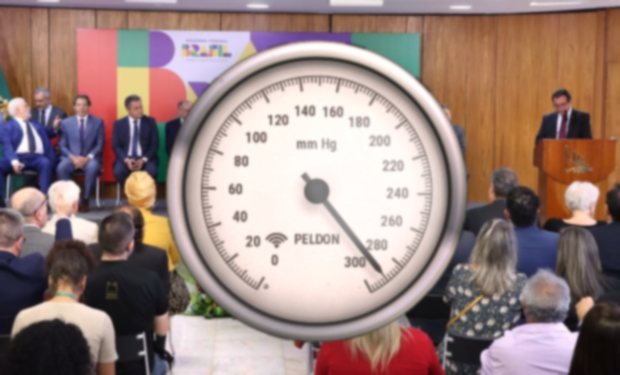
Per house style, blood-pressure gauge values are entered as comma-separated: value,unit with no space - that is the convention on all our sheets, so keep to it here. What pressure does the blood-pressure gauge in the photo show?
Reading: 290,mmHg
